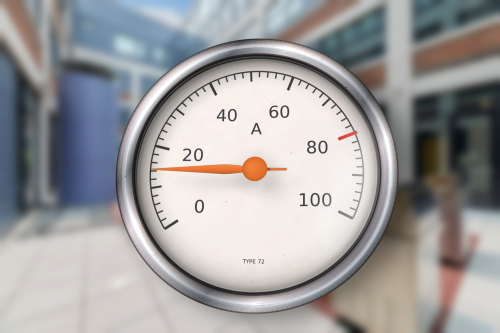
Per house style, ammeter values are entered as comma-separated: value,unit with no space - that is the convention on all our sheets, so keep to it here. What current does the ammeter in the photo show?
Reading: 14,A
